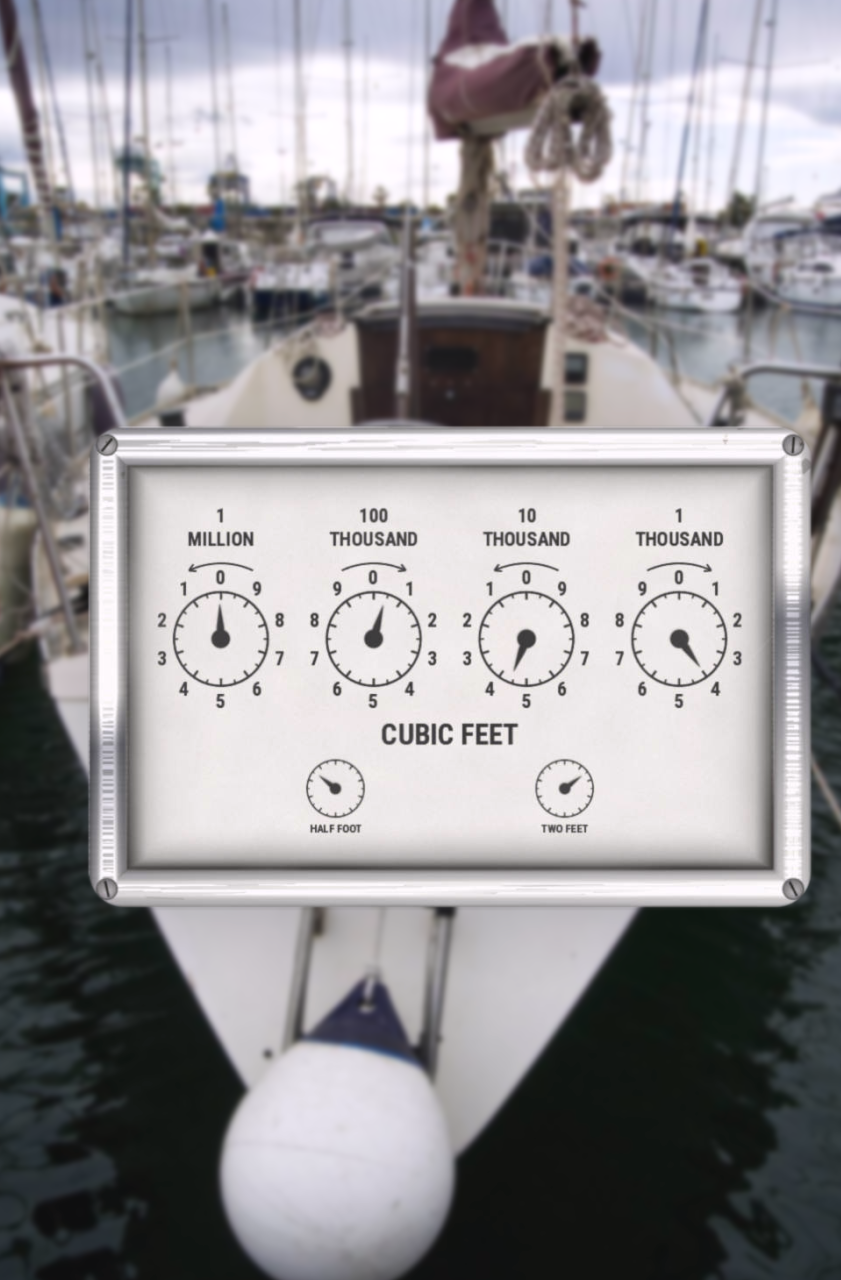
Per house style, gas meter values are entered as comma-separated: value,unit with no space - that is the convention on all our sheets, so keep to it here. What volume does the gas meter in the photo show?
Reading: 4400,ft³
